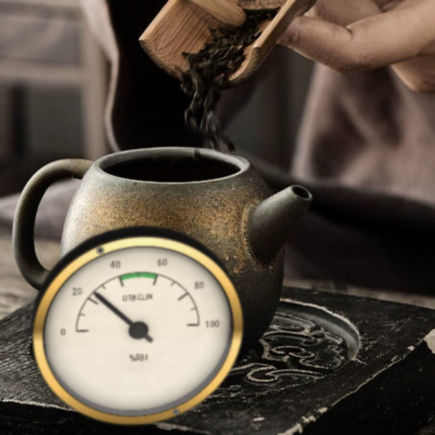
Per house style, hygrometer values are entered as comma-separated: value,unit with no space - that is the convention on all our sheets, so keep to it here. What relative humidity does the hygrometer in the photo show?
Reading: 25,%
